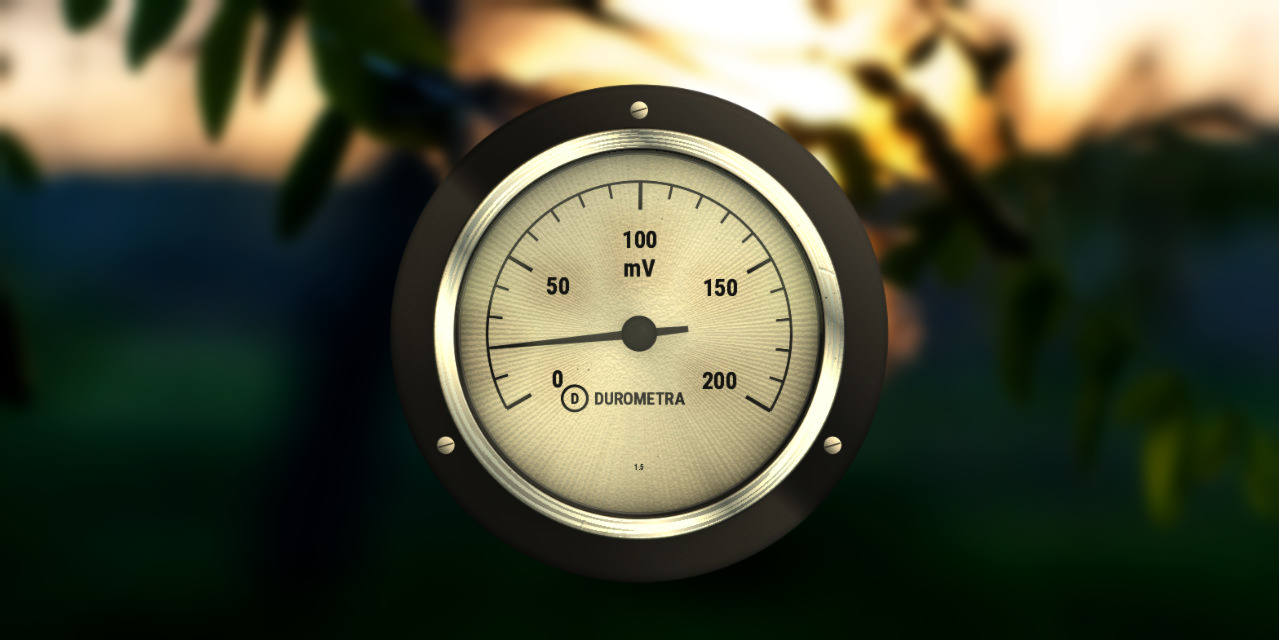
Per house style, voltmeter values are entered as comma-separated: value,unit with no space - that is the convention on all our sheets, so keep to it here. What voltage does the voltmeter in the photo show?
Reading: 20,mV
